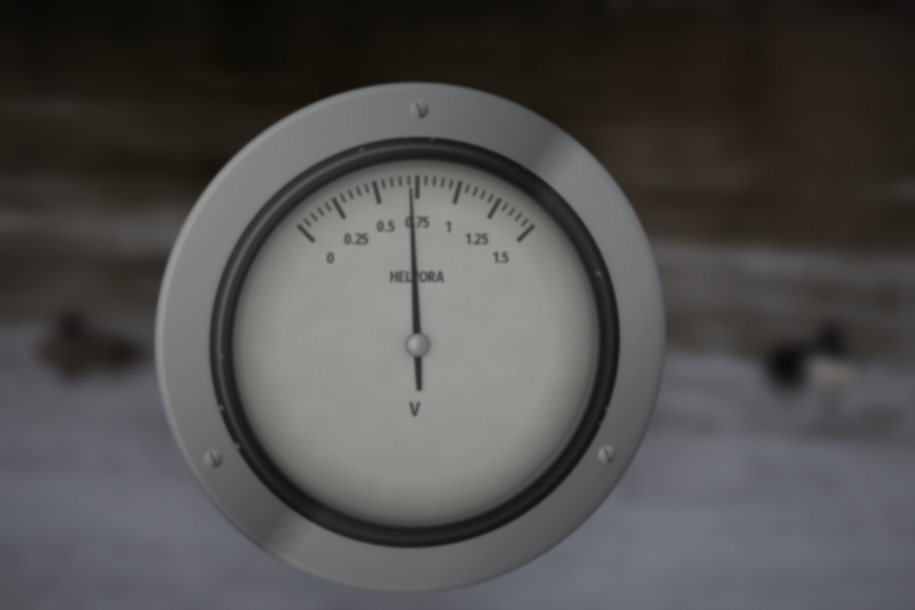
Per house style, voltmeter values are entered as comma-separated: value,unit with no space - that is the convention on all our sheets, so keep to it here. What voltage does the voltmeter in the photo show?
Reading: 0.7,V
